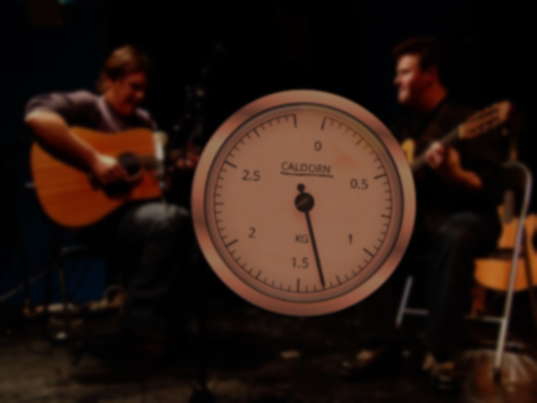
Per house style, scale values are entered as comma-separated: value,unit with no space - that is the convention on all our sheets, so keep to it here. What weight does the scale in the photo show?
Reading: 1.35,kg
